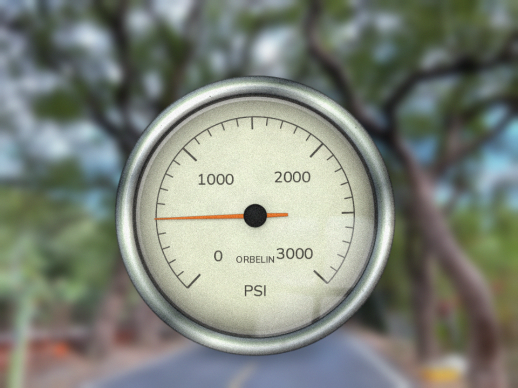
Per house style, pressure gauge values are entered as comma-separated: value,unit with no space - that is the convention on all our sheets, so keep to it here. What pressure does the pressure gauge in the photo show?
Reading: 500,psi
